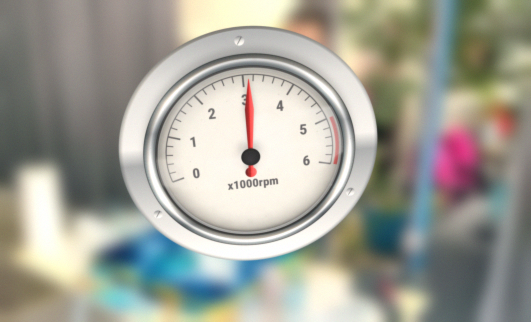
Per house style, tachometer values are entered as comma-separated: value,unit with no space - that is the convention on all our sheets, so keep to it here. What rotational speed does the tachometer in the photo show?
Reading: 3100,rpm
